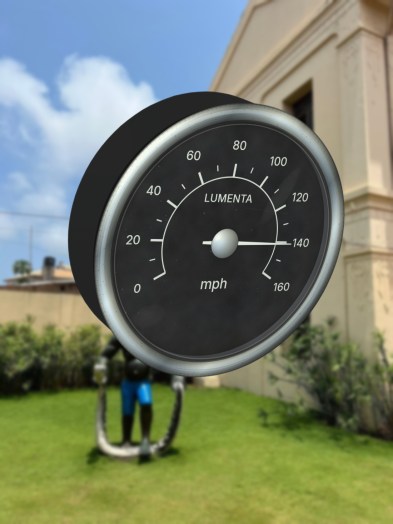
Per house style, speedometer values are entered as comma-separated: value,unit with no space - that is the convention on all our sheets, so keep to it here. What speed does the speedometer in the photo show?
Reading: 140,mph
